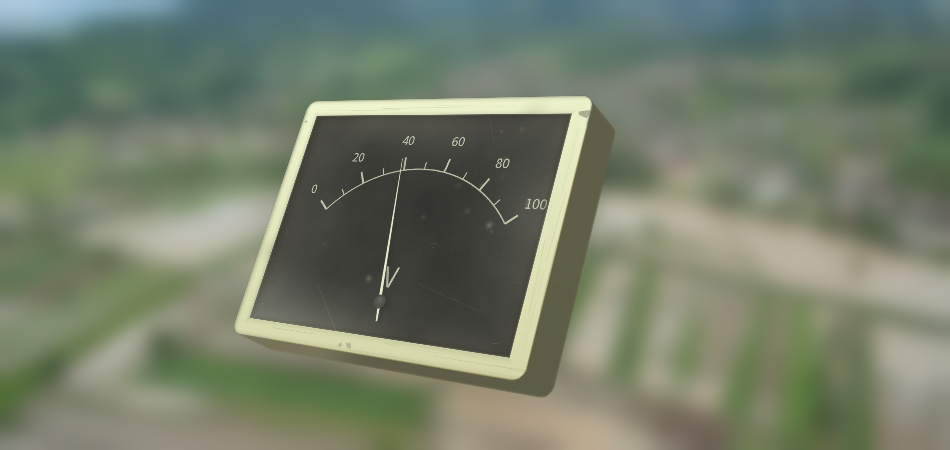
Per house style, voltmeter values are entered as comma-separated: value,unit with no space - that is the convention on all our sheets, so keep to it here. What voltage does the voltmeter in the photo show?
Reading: 40,V
